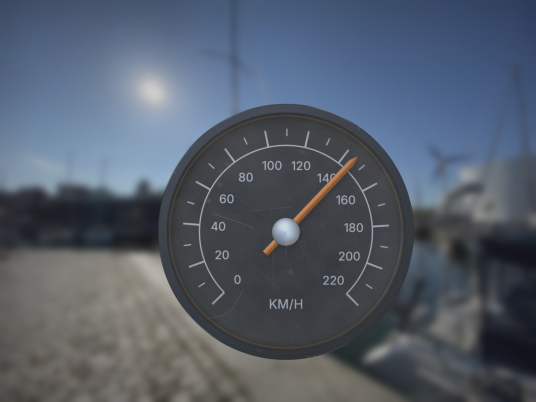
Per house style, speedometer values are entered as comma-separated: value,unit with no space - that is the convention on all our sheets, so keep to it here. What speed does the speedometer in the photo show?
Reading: 145,km/h
